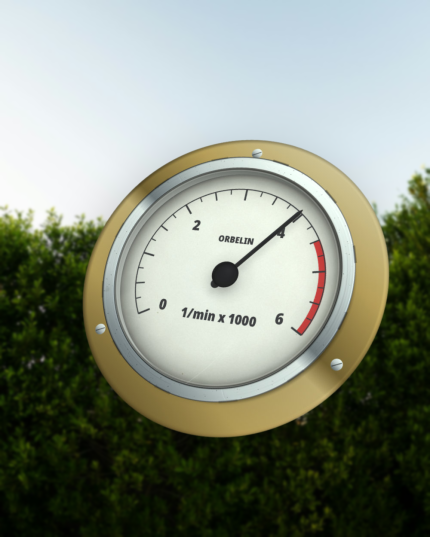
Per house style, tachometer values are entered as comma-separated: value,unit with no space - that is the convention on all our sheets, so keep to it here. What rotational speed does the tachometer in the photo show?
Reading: 4000,rpm
